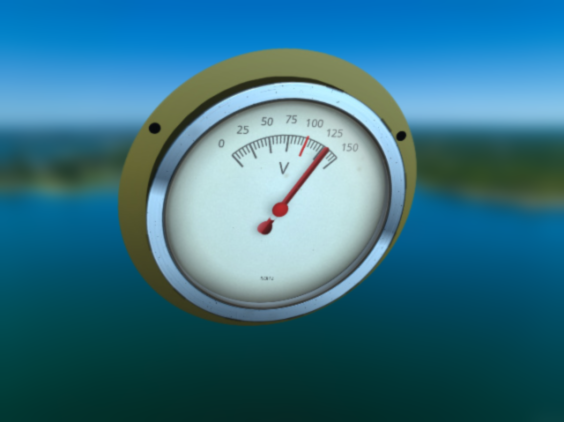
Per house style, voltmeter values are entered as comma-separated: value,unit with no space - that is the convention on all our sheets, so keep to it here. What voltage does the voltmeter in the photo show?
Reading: 125,V
